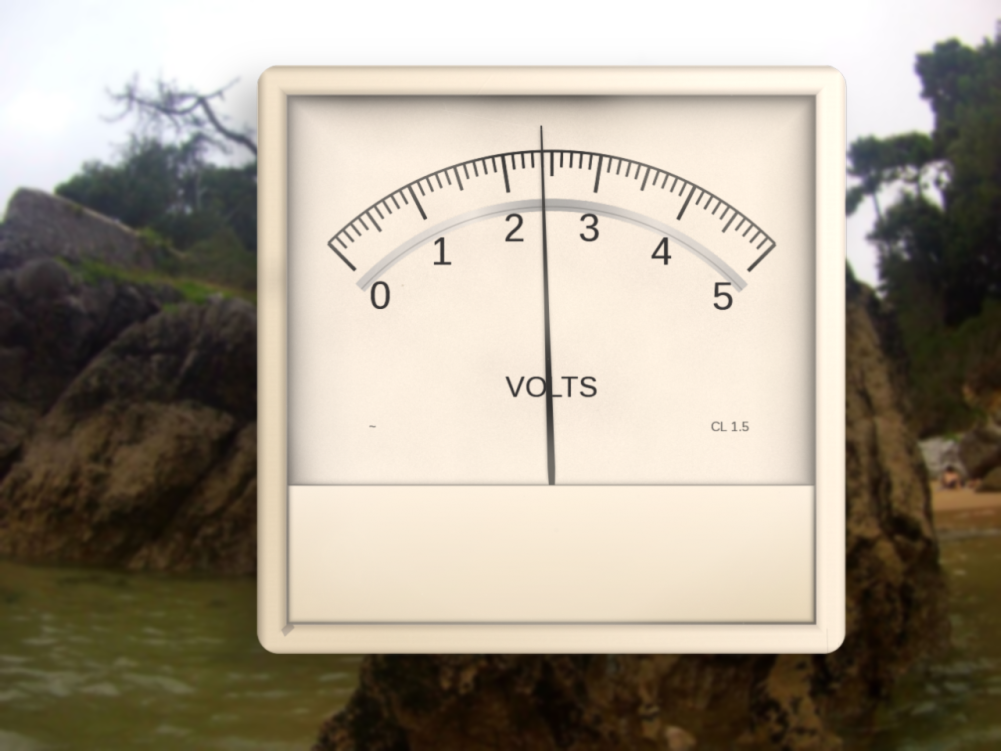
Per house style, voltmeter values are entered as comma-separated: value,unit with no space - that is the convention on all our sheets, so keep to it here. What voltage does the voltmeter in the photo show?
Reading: 2.4,V
